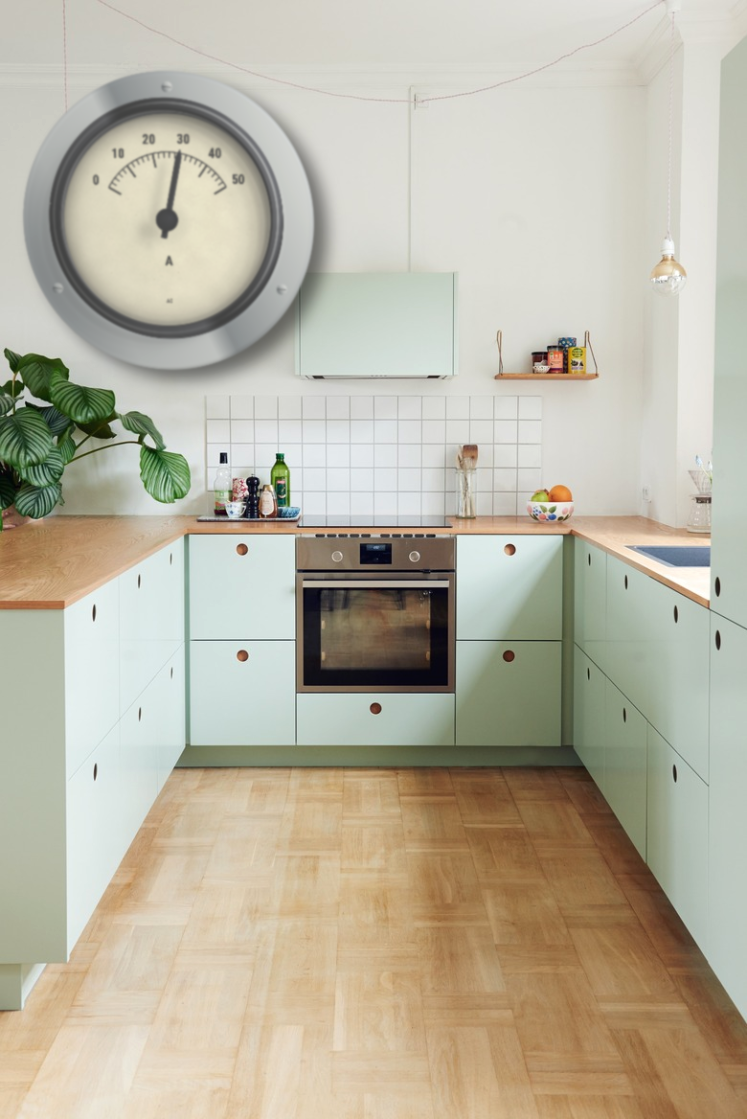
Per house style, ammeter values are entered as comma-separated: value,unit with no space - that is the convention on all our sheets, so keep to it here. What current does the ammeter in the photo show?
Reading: 30,A
